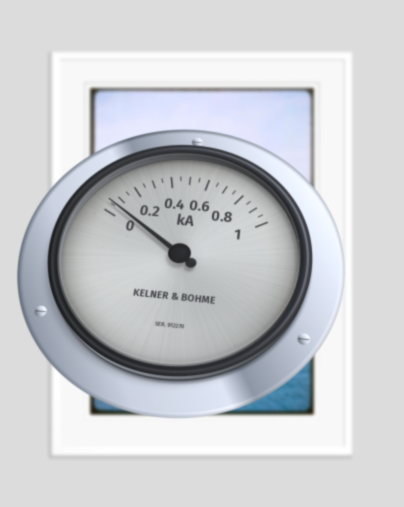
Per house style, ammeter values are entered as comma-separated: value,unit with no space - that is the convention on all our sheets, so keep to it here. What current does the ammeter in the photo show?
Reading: 0.05,kA
